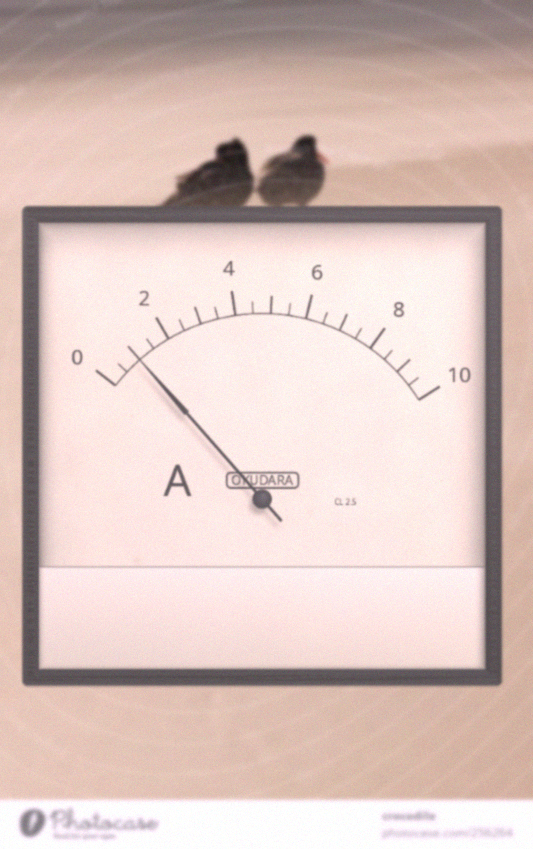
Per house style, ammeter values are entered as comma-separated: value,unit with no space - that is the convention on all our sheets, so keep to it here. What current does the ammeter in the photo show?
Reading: 1,A
